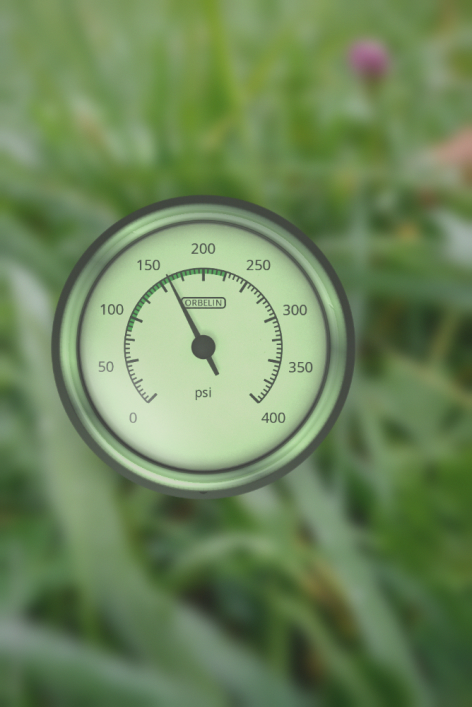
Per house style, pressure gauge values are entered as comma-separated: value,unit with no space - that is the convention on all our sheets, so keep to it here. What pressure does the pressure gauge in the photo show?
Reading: 160,psi
